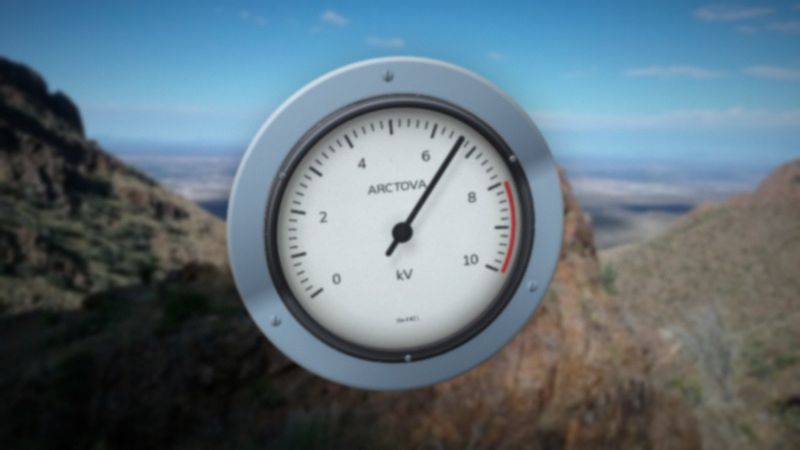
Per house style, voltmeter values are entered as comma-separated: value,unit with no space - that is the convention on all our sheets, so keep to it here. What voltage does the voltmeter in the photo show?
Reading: 6.6,kV
